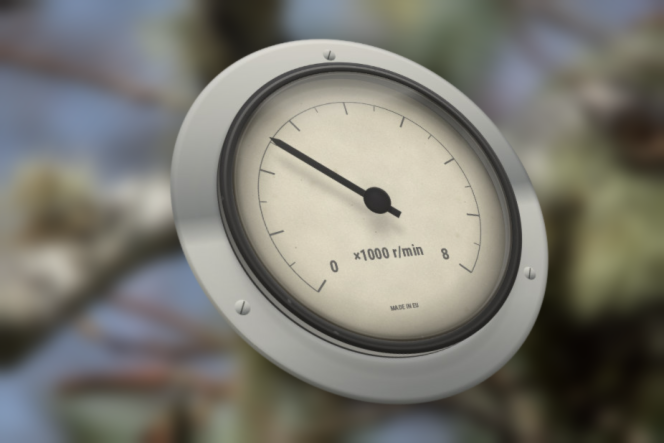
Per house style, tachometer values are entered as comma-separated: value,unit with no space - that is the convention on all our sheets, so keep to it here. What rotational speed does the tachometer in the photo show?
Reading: 2500,rpm
